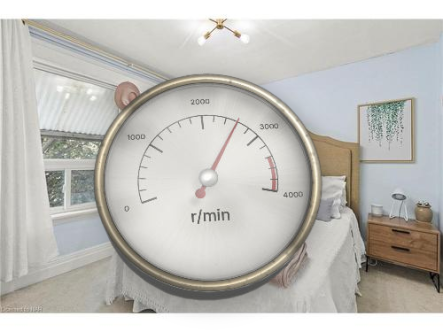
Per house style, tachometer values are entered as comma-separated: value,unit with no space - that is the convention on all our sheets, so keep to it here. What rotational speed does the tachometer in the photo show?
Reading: 2600,rpm
